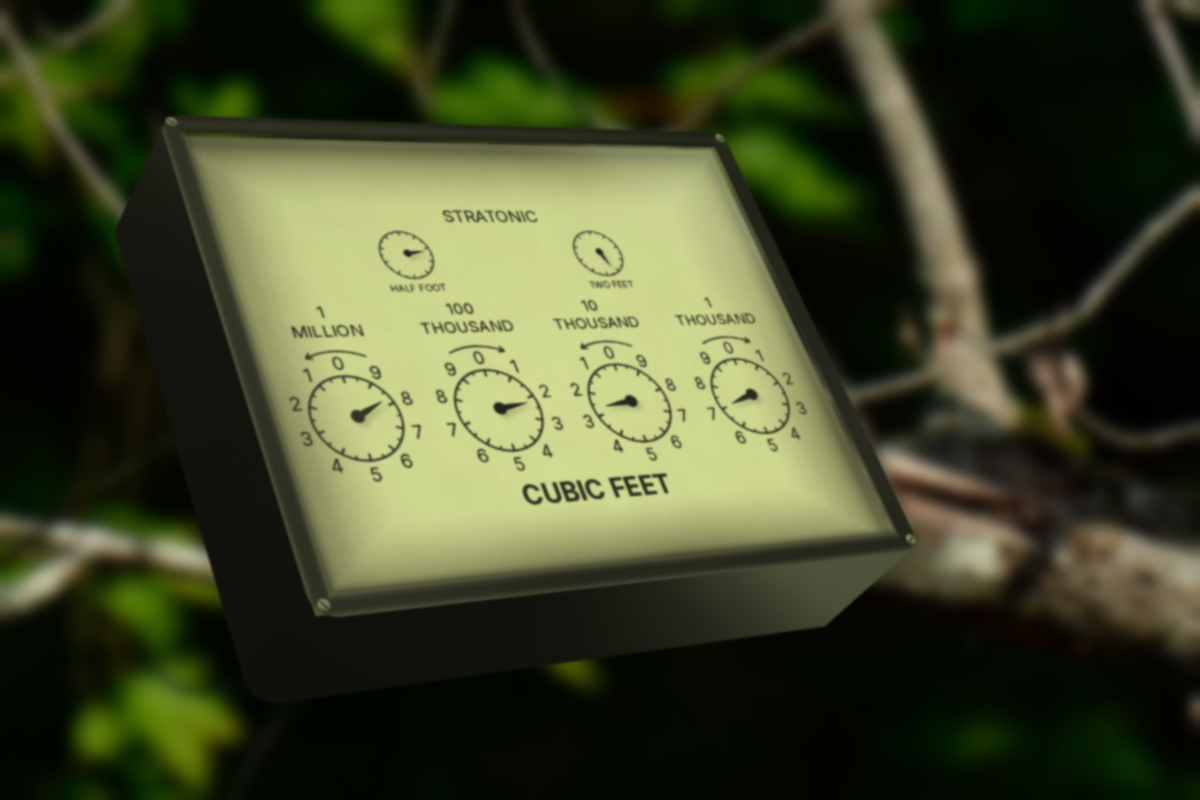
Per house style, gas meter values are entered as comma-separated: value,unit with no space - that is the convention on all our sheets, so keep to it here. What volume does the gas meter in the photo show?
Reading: 822700,ft³
